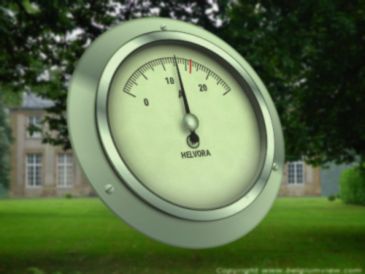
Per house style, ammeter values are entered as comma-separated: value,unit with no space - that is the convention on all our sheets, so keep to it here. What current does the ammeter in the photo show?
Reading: 12.5,A
